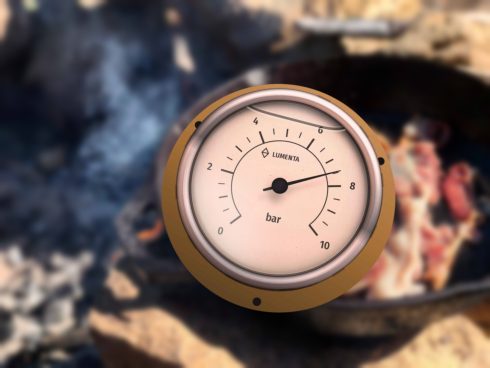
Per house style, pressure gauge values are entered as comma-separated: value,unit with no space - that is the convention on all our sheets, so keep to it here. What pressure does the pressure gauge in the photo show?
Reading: 7.5,bar
